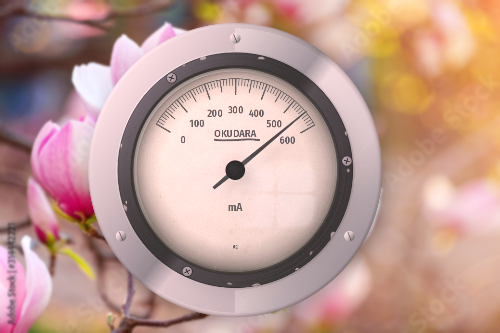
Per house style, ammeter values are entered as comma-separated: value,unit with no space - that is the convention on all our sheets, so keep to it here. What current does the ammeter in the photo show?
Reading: 550,mA
